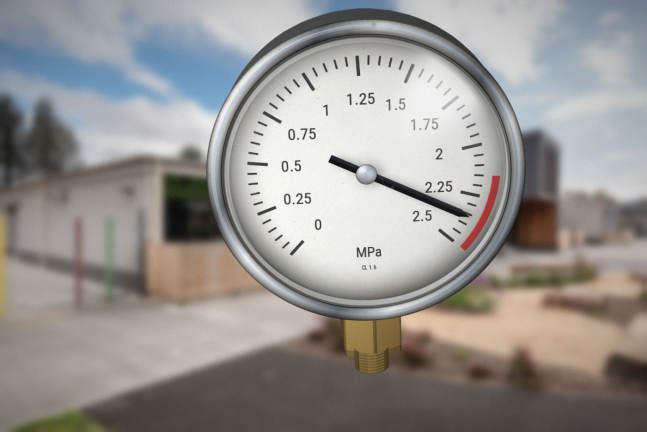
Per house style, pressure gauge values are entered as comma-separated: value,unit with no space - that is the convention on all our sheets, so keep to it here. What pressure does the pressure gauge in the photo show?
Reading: 2.35,MPa
